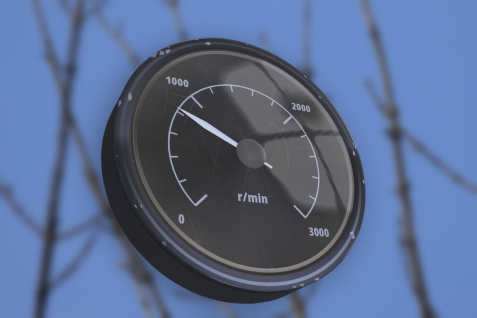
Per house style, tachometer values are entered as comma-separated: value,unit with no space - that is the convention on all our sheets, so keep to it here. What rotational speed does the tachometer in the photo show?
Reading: 800,rpm
